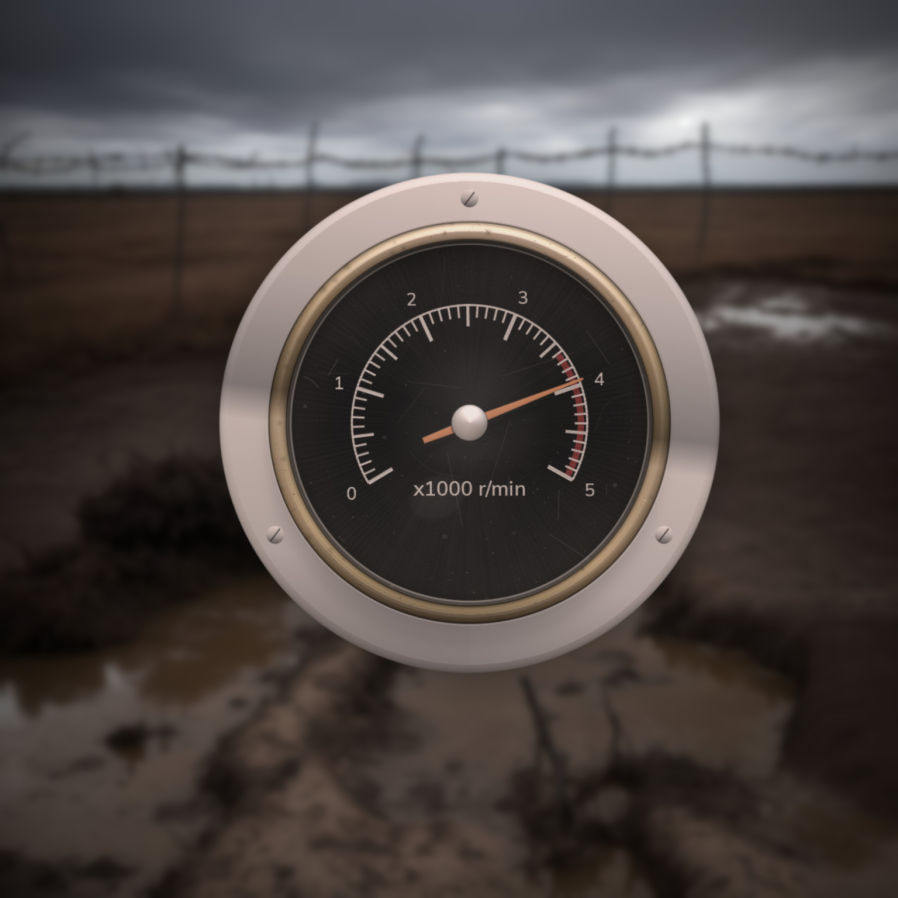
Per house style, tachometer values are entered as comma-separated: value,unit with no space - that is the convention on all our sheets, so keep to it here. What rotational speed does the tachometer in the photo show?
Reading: 3950,rpm
